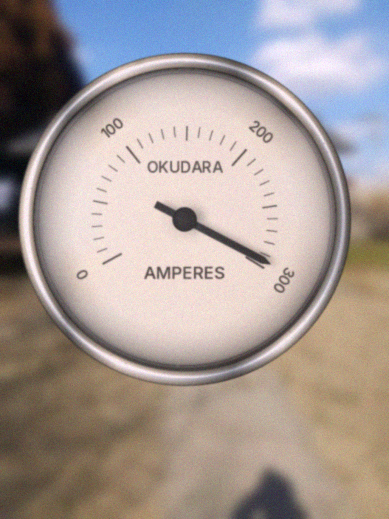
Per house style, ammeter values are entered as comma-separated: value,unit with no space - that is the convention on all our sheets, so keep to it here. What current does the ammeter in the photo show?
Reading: 295,A
